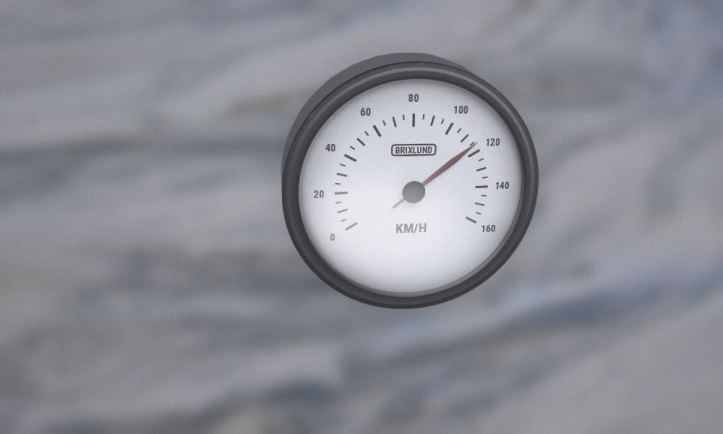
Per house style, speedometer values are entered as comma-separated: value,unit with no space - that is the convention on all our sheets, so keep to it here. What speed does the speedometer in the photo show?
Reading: 115,km/h
